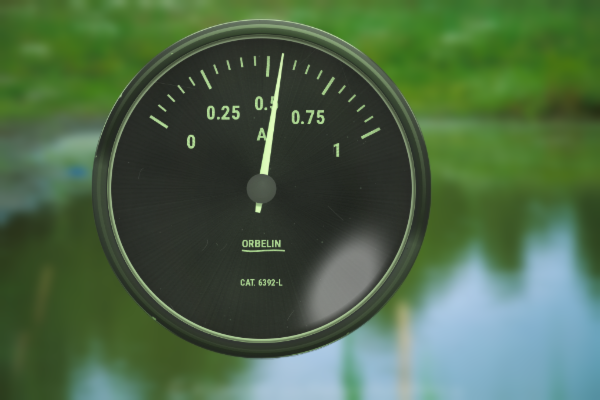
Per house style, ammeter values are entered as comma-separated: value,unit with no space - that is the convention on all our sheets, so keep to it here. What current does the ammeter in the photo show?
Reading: 0.55,A
